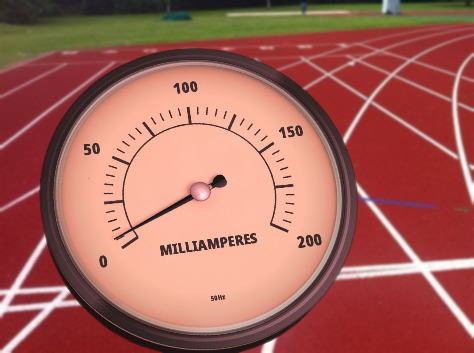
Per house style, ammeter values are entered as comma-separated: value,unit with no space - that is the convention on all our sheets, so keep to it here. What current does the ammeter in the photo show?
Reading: 5,mA
